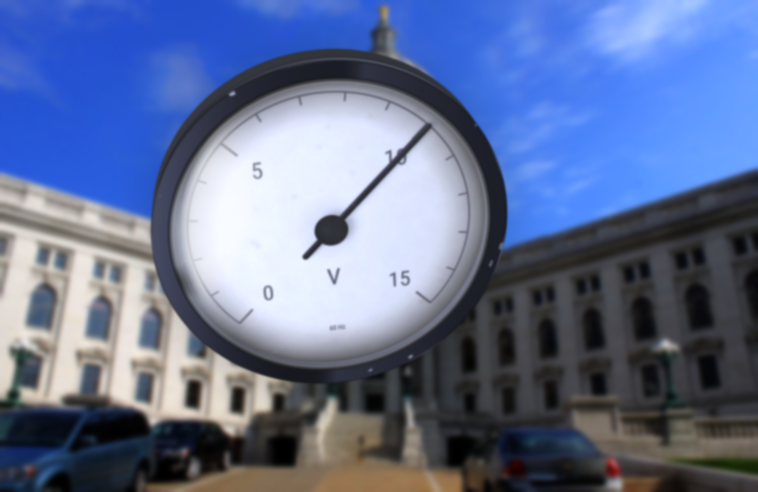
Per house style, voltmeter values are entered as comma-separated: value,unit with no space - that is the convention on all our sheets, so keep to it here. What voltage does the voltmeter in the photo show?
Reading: 10,V
